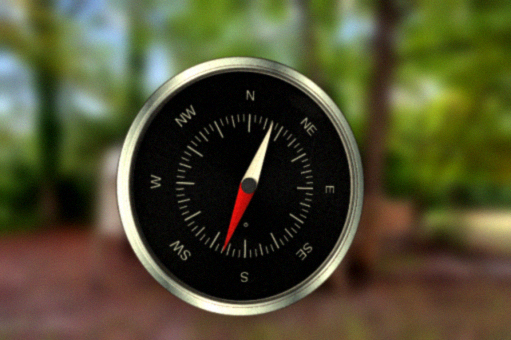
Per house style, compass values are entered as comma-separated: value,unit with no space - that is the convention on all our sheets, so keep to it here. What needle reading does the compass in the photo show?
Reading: 200,°
